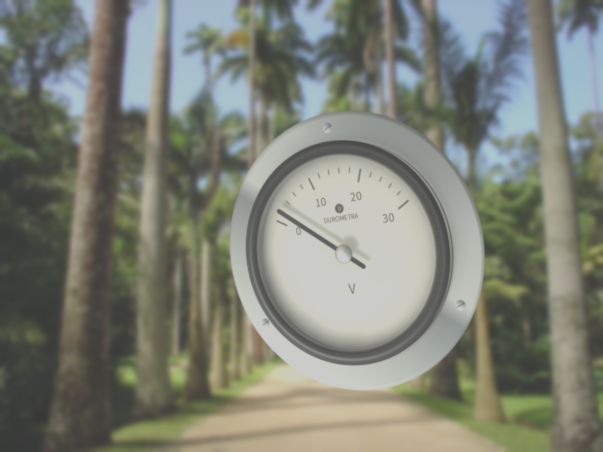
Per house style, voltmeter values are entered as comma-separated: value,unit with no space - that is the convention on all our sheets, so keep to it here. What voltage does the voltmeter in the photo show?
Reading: 2,V
